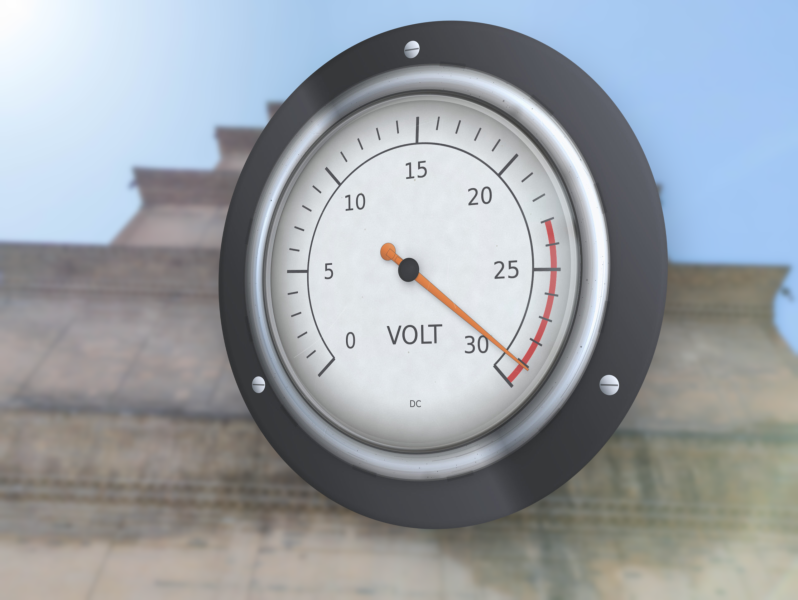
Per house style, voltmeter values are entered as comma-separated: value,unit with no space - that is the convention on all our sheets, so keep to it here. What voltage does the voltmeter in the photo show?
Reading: 29,V
